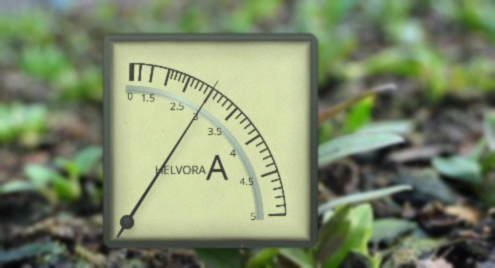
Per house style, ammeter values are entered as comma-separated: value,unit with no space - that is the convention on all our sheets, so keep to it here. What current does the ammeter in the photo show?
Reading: 3,A
